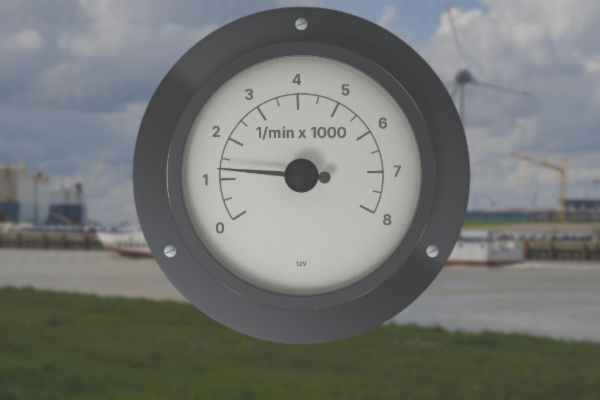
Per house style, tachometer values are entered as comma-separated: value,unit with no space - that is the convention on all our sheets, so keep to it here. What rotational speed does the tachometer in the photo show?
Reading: 1250,rpm
